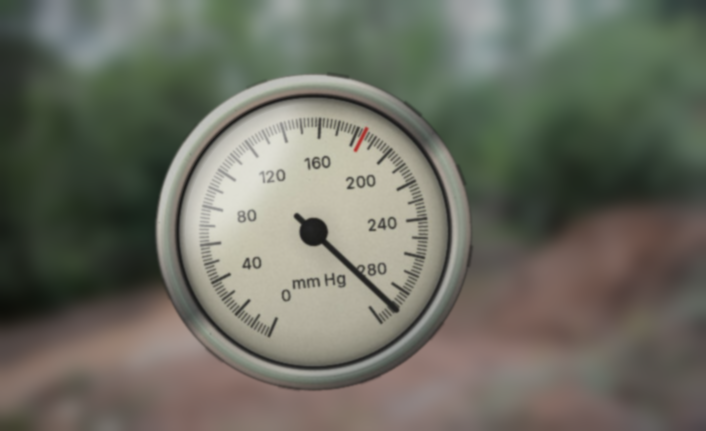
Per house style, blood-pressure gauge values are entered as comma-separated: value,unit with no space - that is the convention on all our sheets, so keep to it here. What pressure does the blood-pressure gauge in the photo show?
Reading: 290,mmHg
